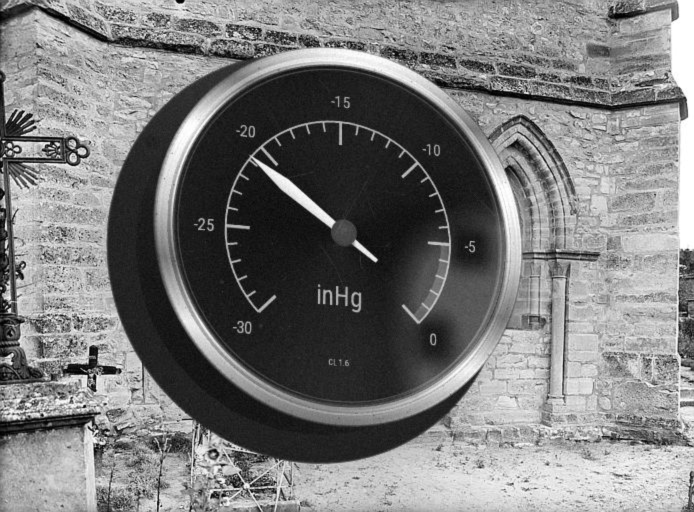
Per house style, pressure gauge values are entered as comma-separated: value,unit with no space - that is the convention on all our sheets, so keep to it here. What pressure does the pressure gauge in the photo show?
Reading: -21,inHg
